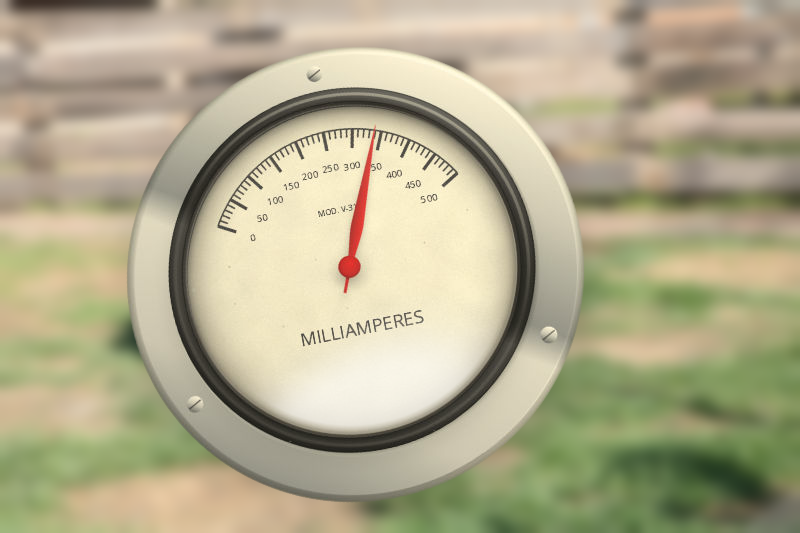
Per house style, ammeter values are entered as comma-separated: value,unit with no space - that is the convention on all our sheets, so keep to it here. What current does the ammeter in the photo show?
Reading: 340,mA
